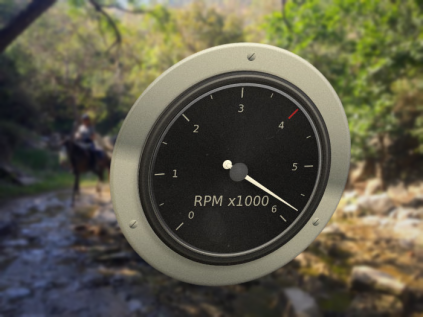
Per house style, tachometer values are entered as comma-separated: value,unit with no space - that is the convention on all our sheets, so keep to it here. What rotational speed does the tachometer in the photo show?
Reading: 5750,rpm
